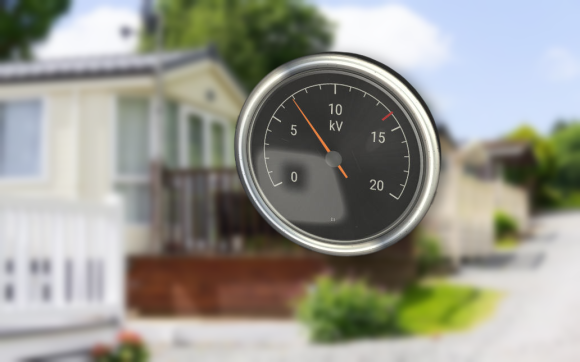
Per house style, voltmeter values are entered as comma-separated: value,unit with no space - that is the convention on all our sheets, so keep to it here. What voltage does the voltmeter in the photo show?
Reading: 7,kV
